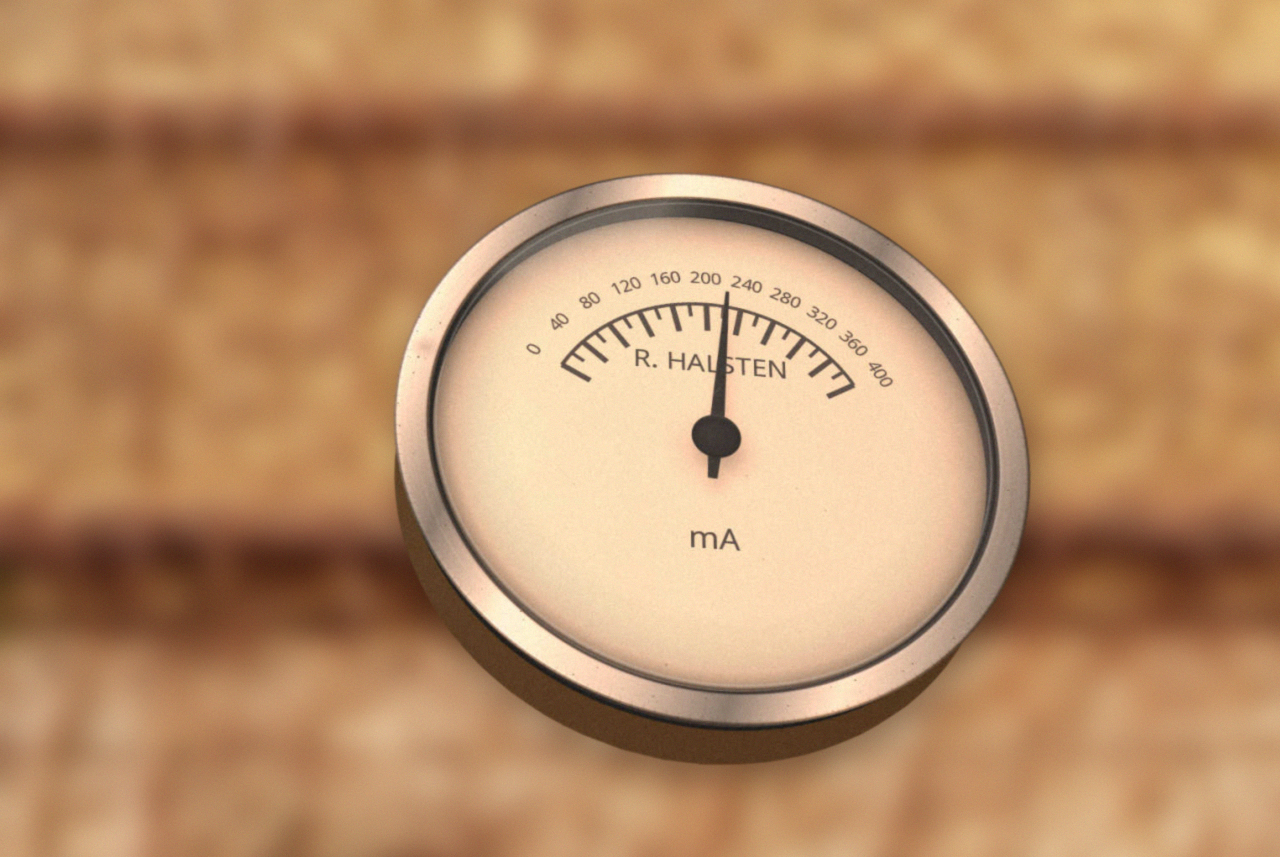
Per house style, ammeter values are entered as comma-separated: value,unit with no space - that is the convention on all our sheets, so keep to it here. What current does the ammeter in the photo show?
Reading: 220,mA
